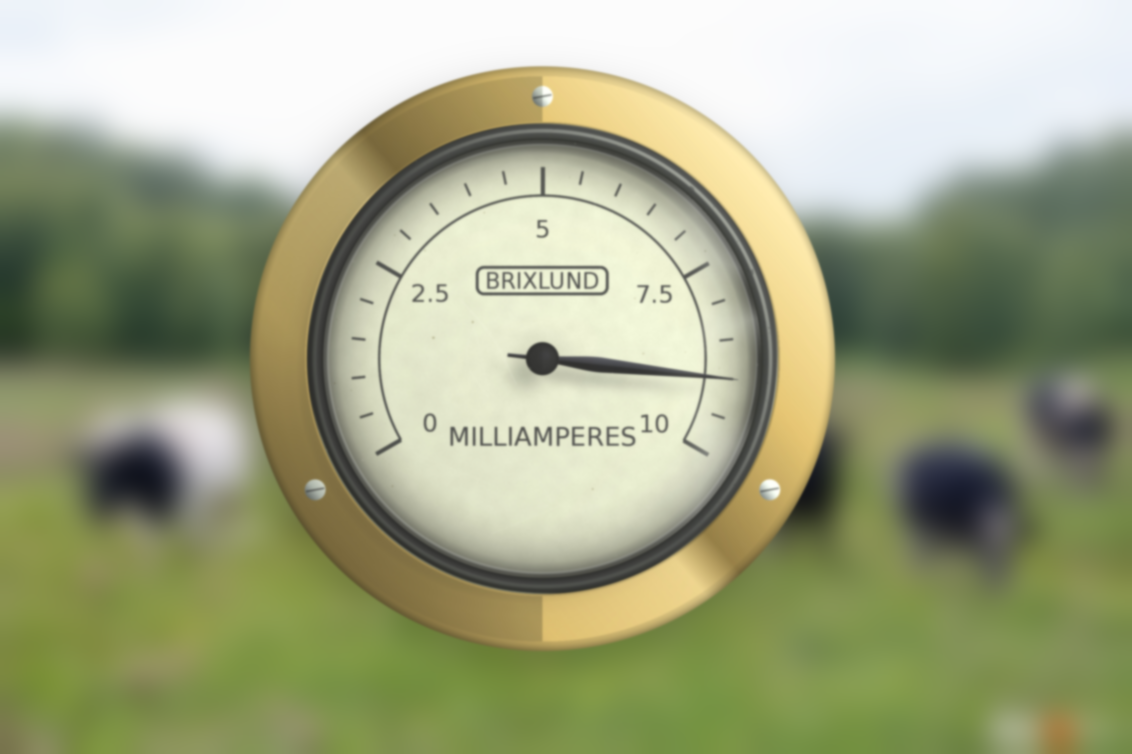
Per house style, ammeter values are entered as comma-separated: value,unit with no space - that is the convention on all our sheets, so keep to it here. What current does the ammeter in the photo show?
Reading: 9,mA
